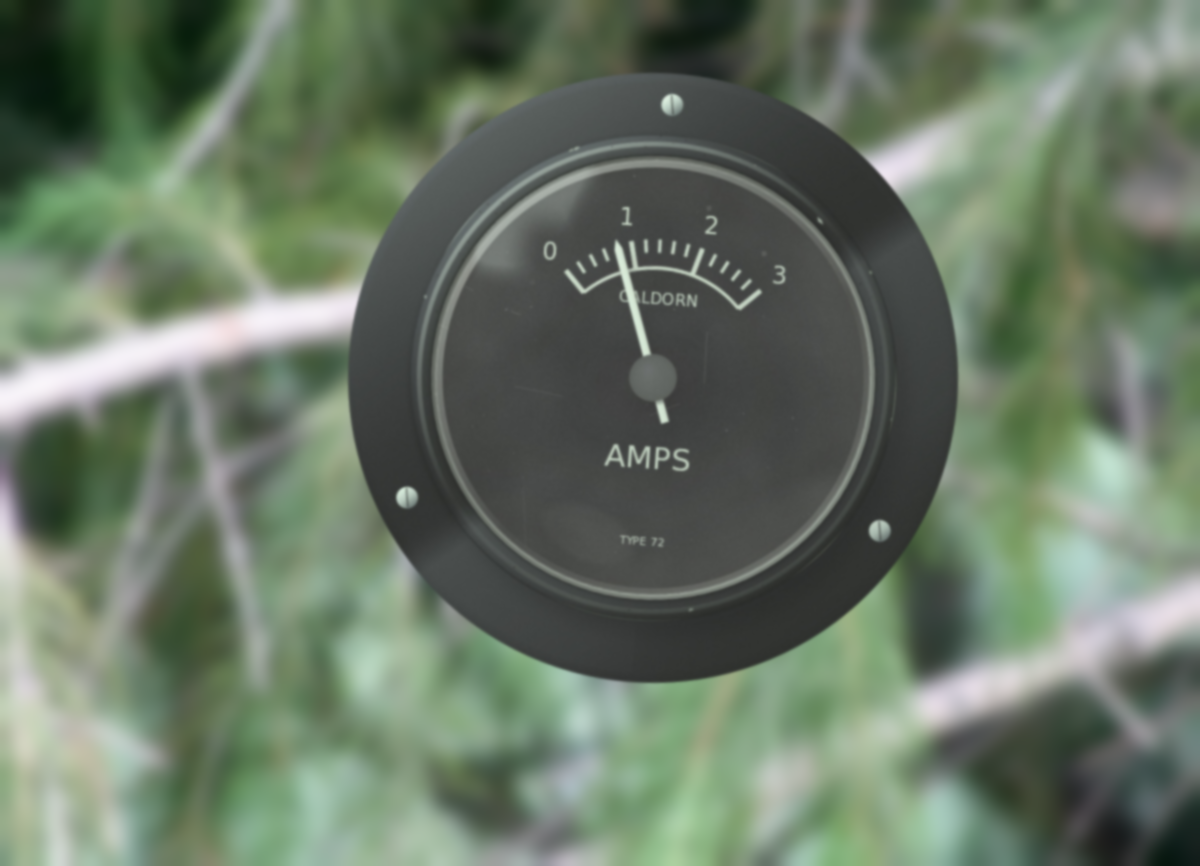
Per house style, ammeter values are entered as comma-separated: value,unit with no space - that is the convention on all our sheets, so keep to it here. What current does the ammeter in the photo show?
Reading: 0.8,A
